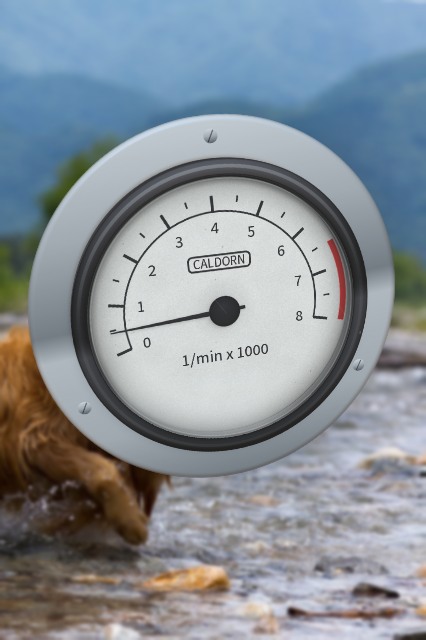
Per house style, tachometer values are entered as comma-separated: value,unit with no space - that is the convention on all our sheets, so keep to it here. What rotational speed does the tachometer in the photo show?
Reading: 500,rpm
